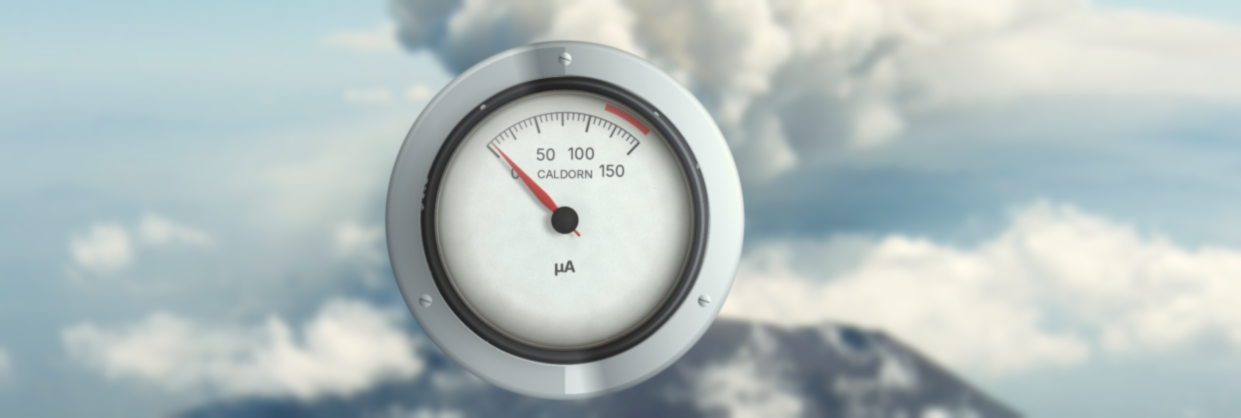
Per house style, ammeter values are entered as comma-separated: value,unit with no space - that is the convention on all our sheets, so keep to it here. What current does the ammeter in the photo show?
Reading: 5,µA
